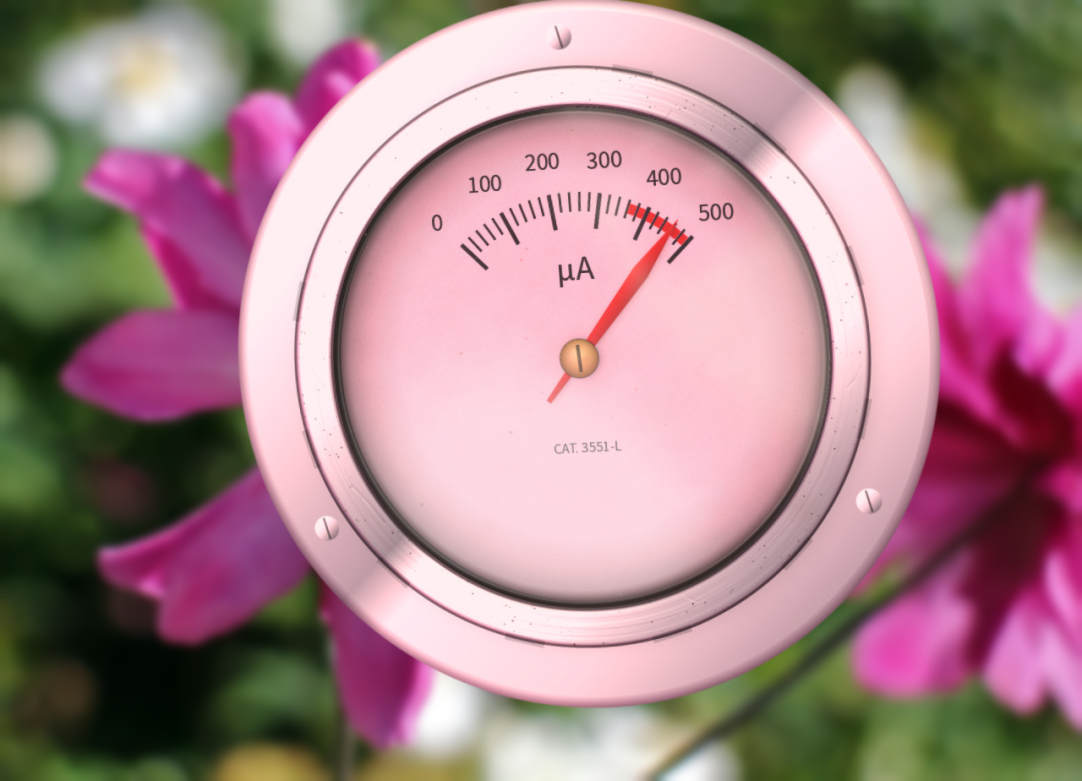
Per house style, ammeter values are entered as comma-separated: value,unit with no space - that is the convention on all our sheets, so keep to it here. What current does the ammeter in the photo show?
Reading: 460,µA
